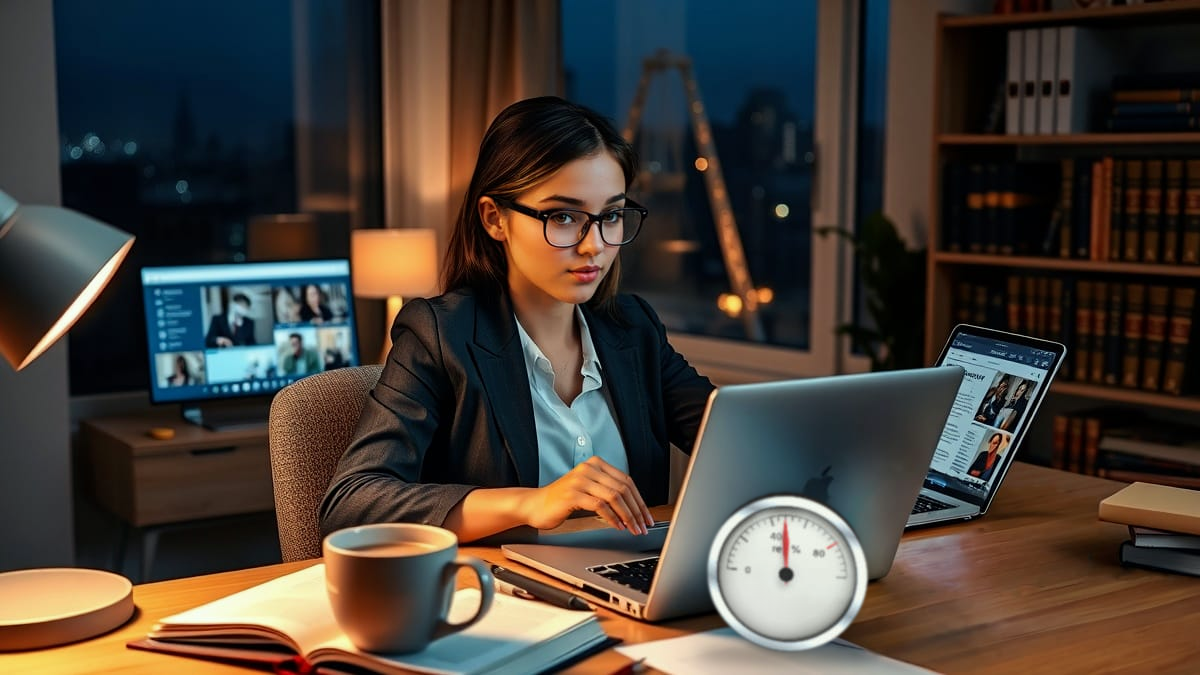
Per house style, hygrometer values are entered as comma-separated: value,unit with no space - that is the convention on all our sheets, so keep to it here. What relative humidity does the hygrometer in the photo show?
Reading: 48,%
